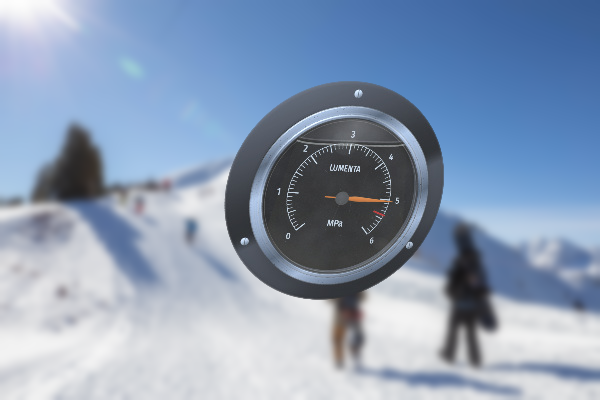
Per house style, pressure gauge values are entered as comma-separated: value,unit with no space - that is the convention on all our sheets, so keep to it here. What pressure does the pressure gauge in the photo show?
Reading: 5,MPa
